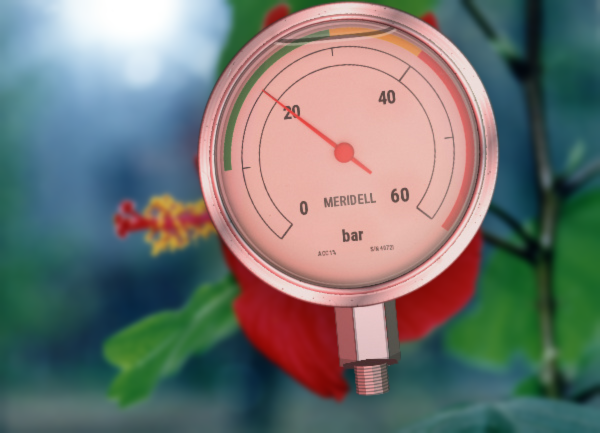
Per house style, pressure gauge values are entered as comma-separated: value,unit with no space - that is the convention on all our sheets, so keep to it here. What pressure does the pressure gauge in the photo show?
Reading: 20,bar
